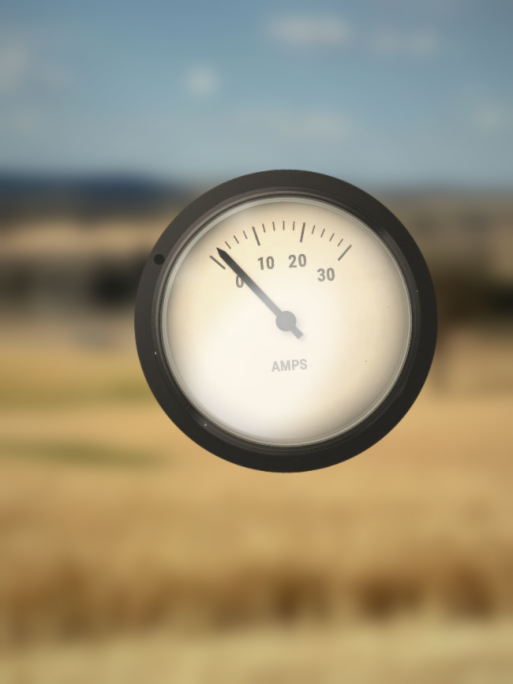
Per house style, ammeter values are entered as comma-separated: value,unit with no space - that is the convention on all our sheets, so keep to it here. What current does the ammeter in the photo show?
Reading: 2,A
